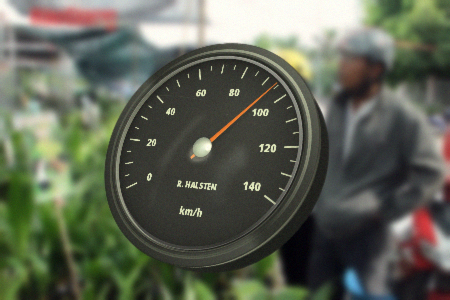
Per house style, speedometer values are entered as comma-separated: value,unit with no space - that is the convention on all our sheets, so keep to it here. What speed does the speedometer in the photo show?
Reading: 95,km/h
